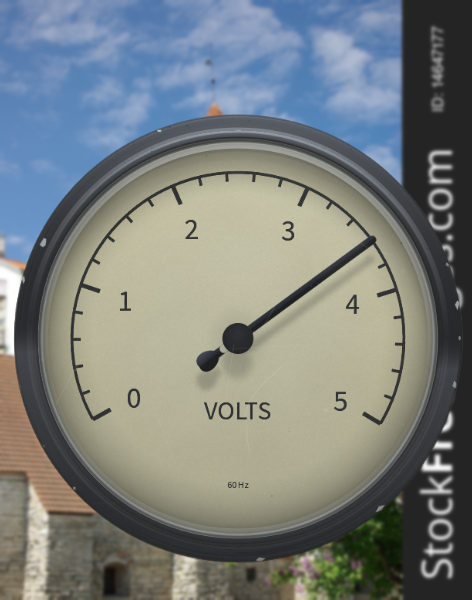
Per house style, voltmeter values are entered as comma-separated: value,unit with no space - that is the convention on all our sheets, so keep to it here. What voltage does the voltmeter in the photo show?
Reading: 3.6,V
